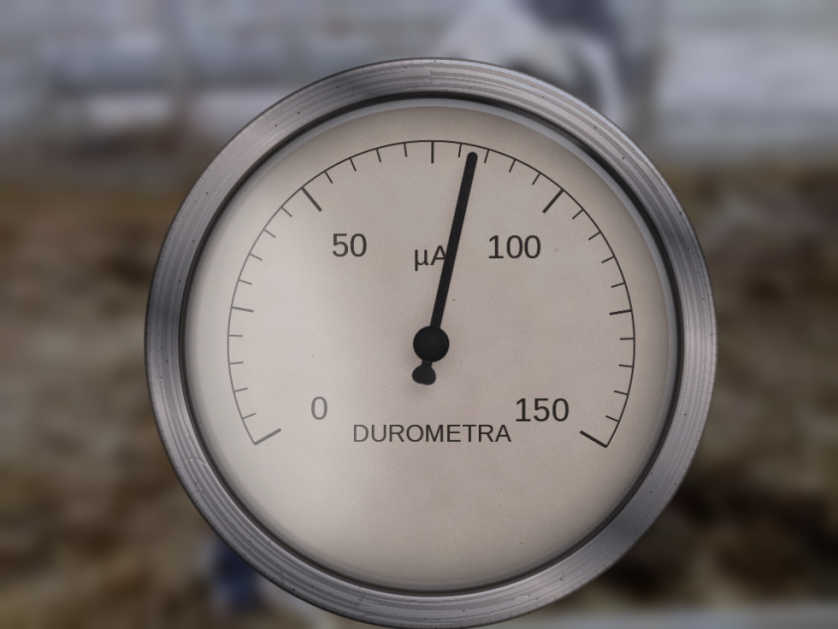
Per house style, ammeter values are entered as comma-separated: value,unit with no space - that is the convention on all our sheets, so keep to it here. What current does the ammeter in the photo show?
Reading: 82.5,µA
